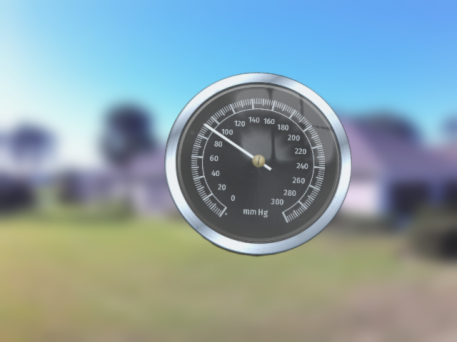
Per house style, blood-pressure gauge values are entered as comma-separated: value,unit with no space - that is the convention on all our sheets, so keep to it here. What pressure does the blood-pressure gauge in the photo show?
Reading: 90,mmHg
